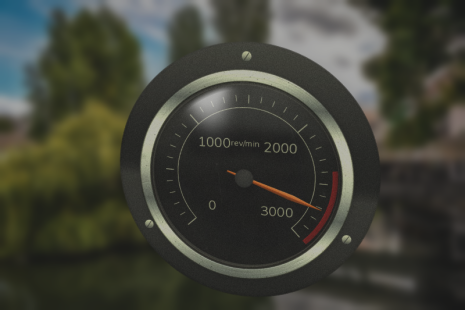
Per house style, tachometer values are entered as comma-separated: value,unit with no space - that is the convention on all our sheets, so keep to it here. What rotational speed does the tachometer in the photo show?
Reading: 2700,rpm
